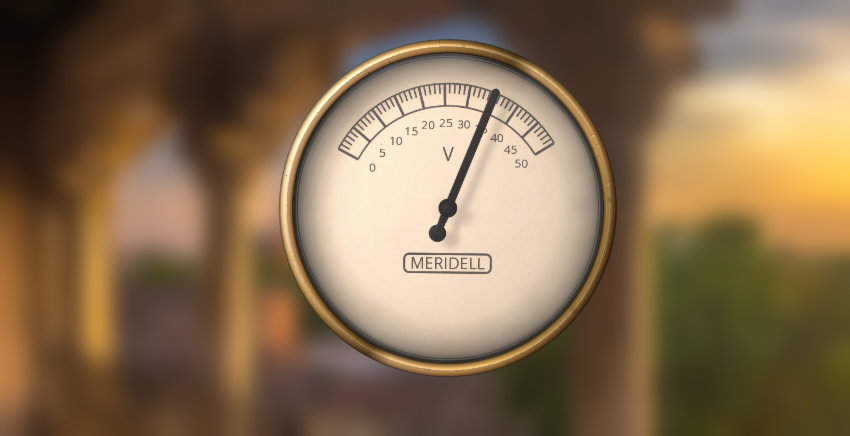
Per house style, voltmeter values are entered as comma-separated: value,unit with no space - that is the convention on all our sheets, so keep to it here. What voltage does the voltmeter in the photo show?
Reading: 35,V
